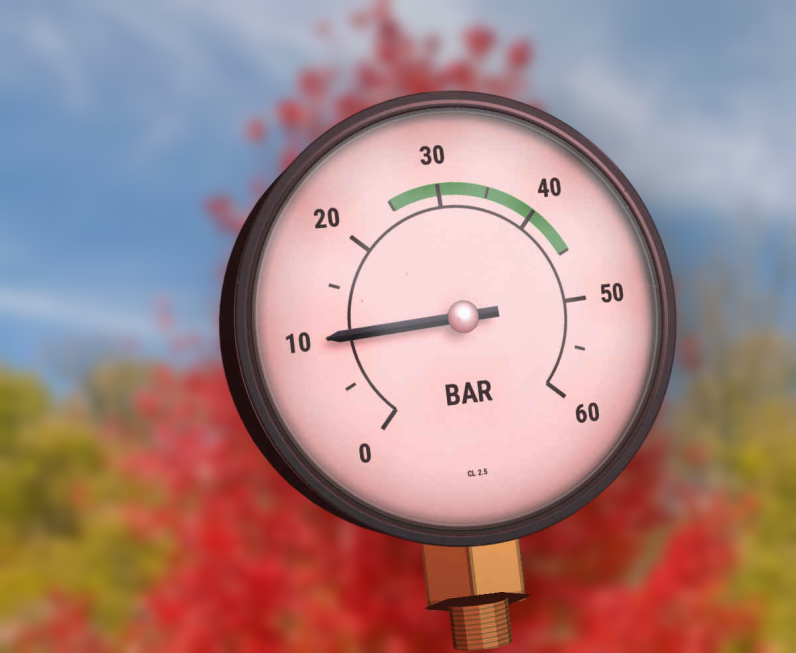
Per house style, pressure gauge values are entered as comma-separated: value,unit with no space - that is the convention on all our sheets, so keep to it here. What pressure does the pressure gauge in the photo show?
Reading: 10,bar
